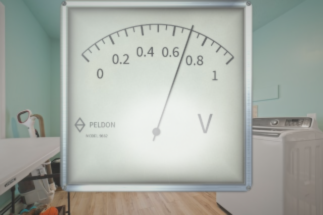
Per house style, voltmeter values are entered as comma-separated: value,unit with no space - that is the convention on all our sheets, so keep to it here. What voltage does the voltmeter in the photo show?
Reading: 0.7,V
